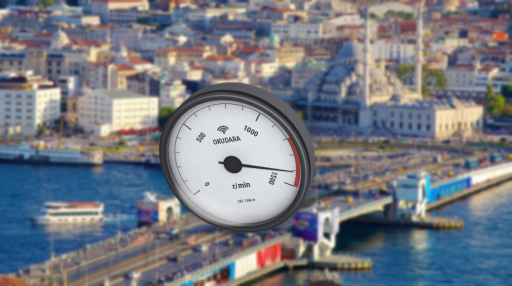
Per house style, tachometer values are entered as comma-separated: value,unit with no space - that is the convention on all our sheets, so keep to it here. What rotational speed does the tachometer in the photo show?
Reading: 1400,rpm
